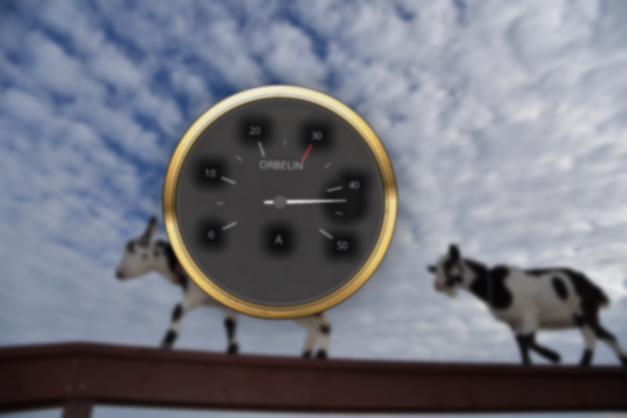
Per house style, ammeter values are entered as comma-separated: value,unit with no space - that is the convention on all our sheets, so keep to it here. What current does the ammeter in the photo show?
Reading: 42.5,A
